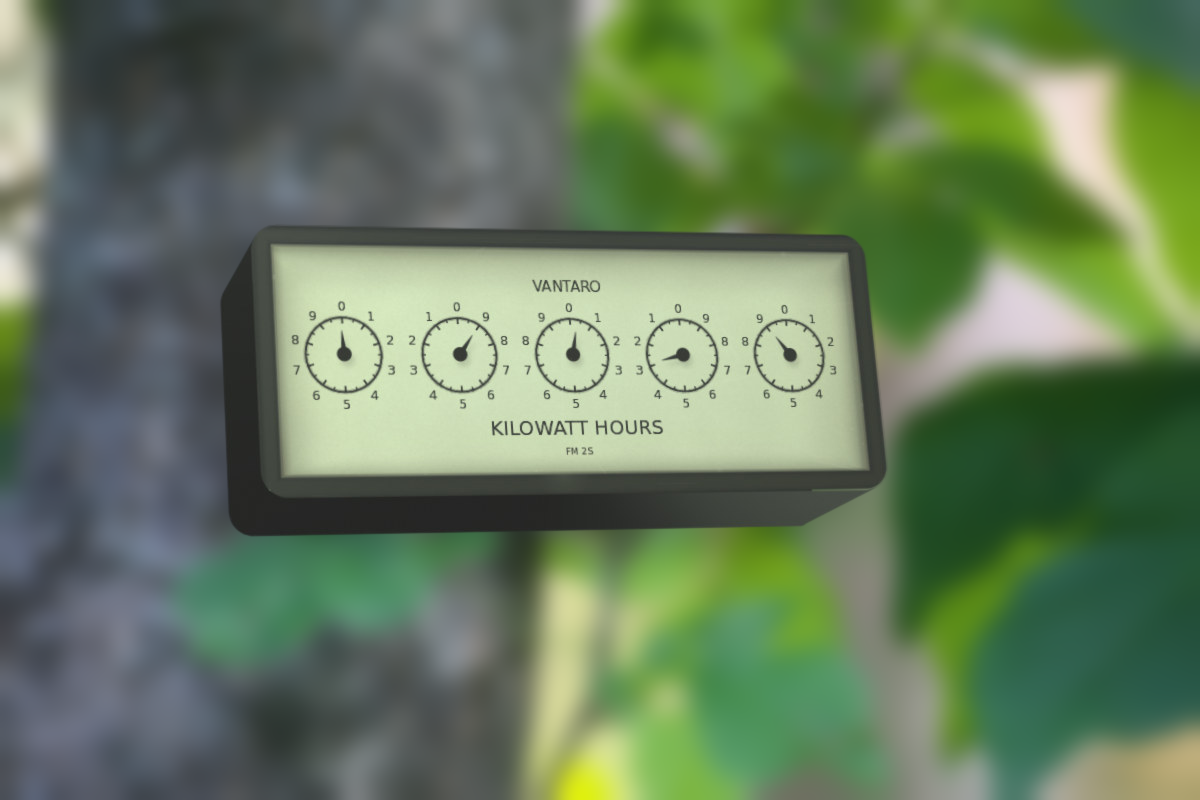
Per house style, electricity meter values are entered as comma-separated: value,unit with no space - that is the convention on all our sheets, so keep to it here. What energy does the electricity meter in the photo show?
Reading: 99029,kWh
